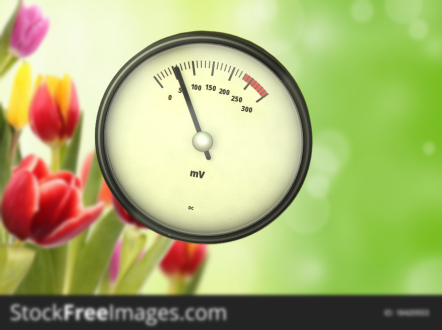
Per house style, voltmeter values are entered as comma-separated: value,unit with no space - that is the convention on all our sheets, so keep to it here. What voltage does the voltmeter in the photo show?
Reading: 60,mV
